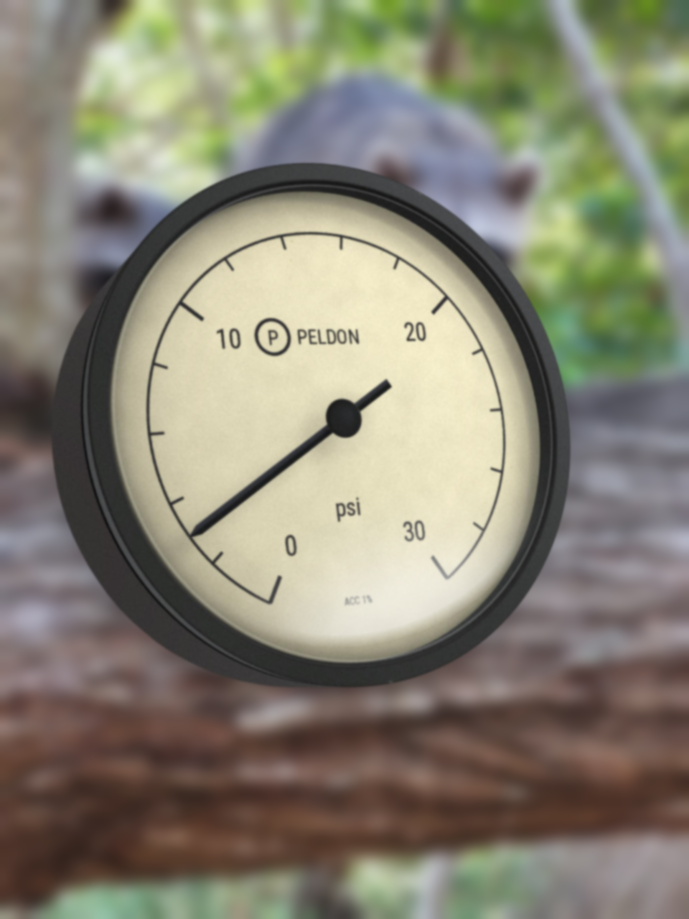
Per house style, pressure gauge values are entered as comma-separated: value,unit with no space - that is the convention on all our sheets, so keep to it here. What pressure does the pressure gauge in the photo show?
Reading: 3,psi
